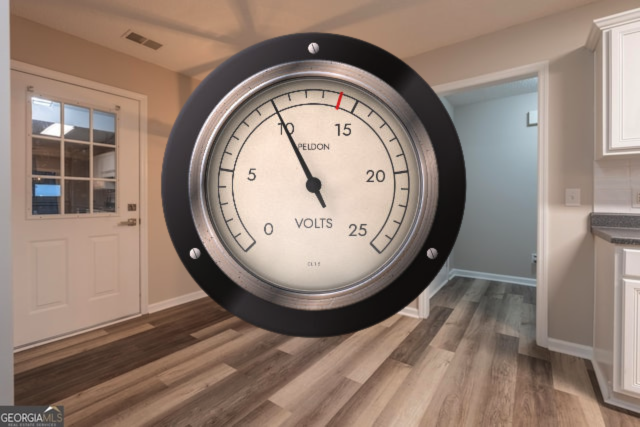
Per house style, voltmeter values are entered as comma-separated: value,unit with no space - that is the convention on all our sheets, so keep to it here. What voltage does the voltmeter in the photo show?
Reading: 10,V
